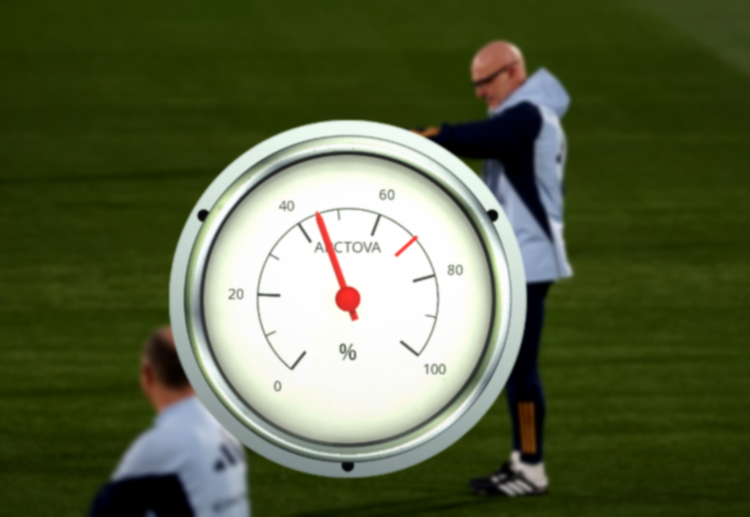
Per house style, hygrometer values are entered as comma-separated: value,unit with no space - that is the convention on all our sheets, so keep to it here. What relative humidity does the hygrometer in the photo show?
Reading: 45,%
